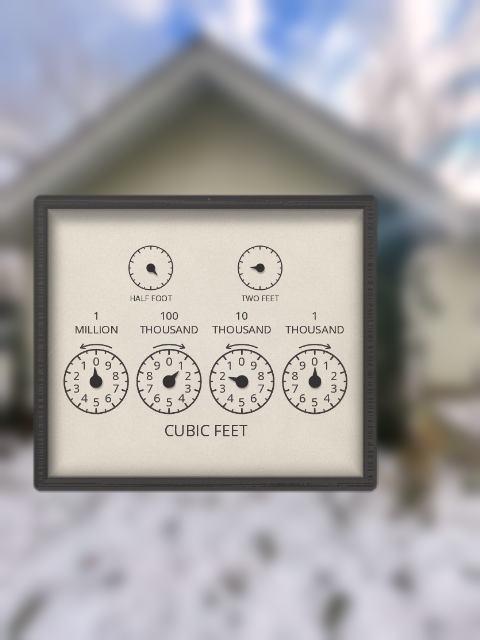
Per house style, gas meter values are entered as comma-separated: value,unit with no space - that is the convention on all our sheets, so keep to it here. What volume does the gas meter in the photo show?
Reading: 12000,ft³
